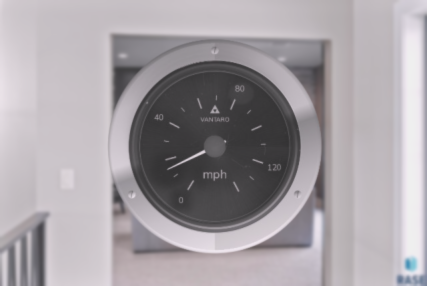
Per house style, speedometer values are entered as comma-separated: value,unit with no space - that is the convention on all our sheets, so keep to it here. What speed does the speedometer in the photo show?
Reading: 15,mph
